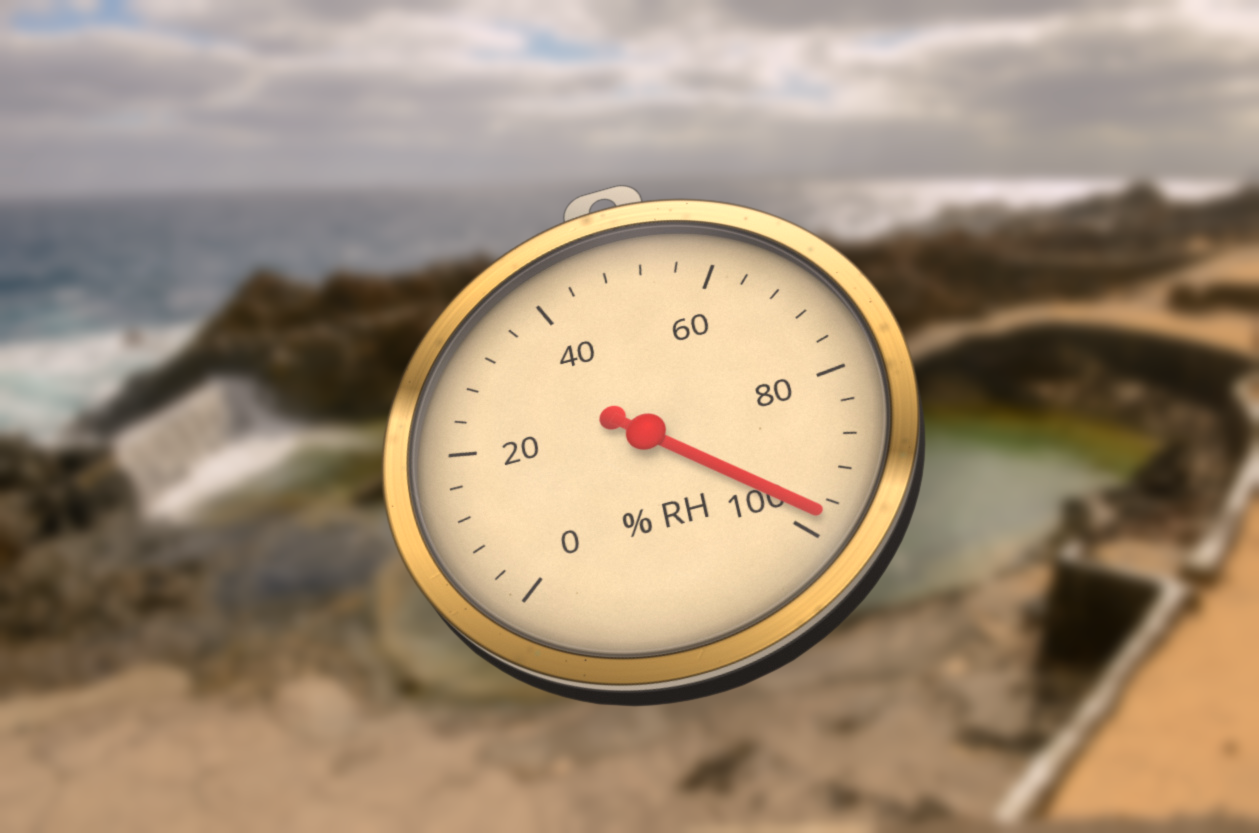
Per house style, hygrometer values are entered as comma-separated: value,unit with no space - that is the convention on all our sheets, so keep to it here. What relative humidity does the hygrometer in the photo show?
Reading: 98,%
